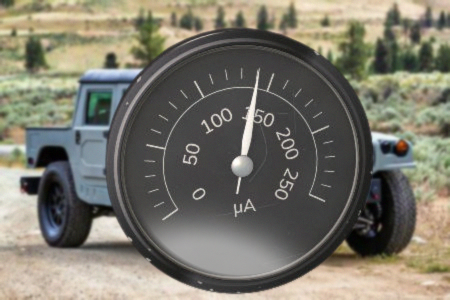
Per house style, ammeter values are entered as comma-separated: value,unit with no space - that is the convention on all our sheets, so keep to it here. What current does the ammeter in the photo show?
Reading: 140,µA
